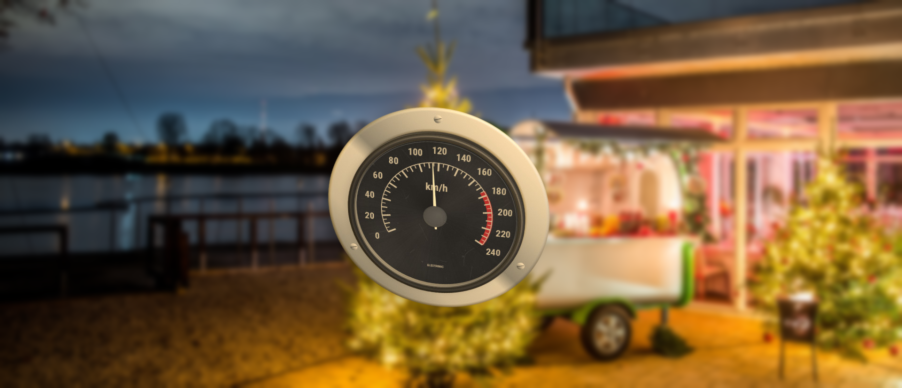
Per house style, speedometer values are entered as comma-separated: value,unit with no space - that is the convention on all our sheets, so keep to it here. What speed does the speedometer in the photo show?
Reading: 115,km/h
